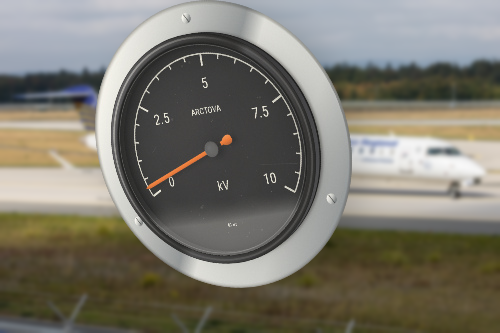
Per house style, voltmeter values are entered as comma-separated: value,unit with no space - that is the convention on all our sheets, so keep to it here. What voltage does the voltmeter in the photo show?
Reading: 0.25,kV
